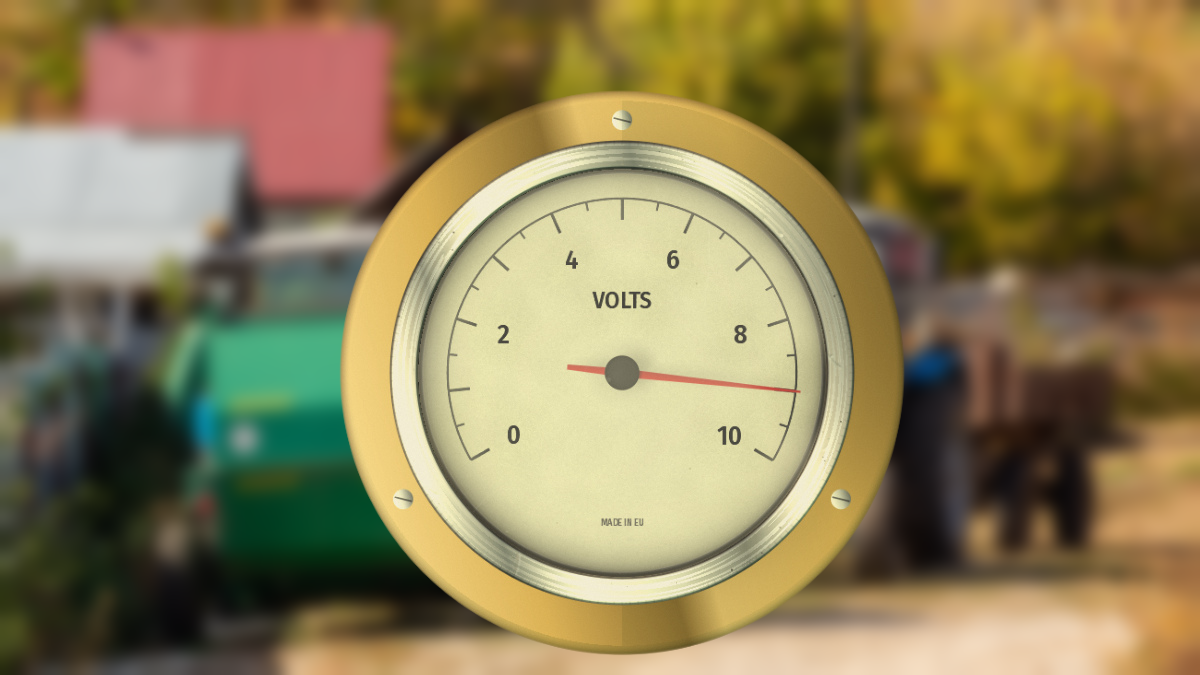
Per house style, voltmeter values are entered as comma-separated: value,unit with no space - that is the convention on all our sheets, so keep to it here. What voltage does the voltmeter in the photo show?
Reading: 9,V
